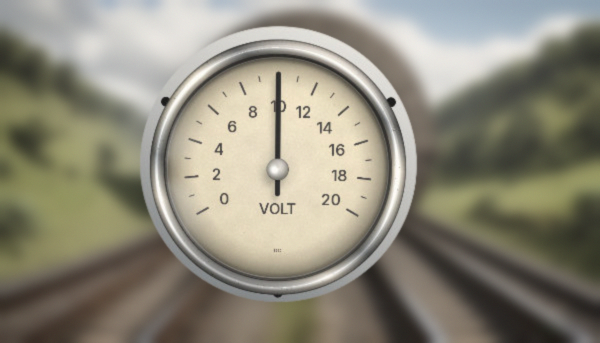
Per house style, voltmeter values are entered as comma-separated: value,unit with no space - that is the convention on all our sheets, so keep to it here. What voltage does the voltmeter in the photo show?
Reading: 10,V
